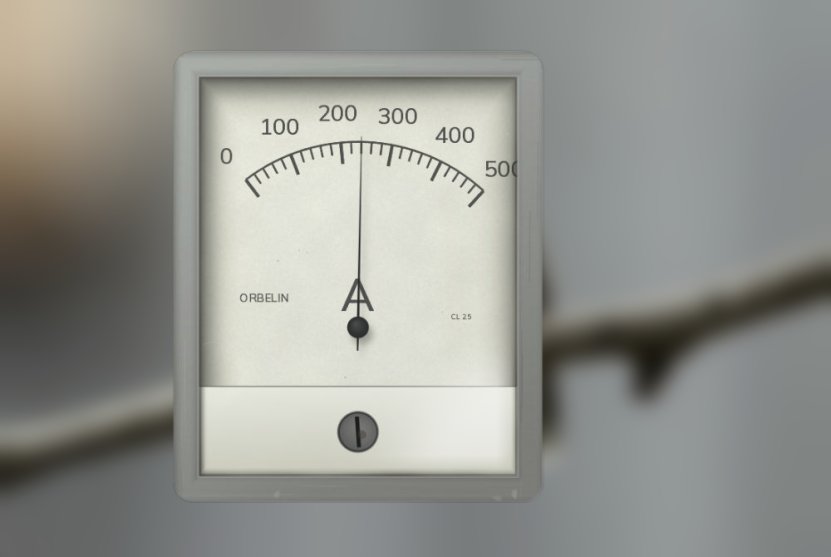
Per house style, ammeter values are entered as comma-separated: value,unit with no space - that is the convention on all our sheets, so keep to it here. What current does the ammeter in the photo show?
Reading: 240,A
